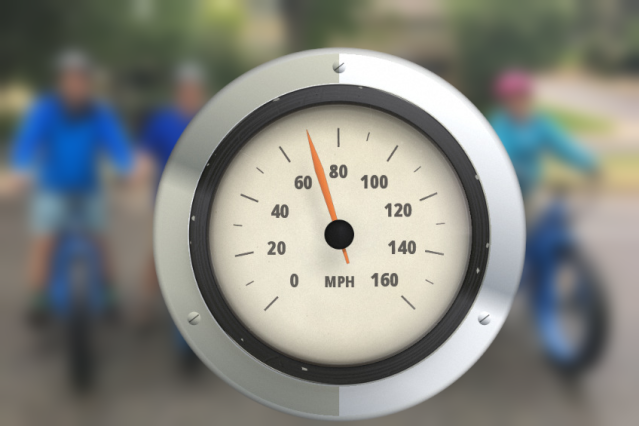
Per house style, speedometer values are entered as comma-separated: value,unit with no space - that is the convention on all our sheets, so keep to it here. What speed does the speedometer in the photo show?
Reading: 70,mph
